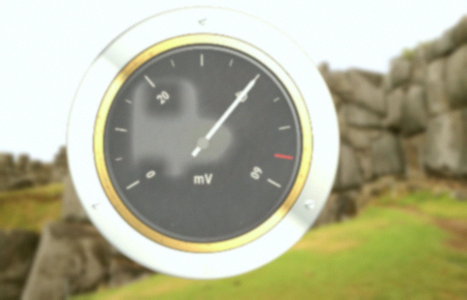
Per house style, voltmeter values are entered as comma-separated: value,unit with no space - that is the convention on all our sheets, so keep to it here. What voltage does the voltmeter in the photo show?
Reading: 40,mV
